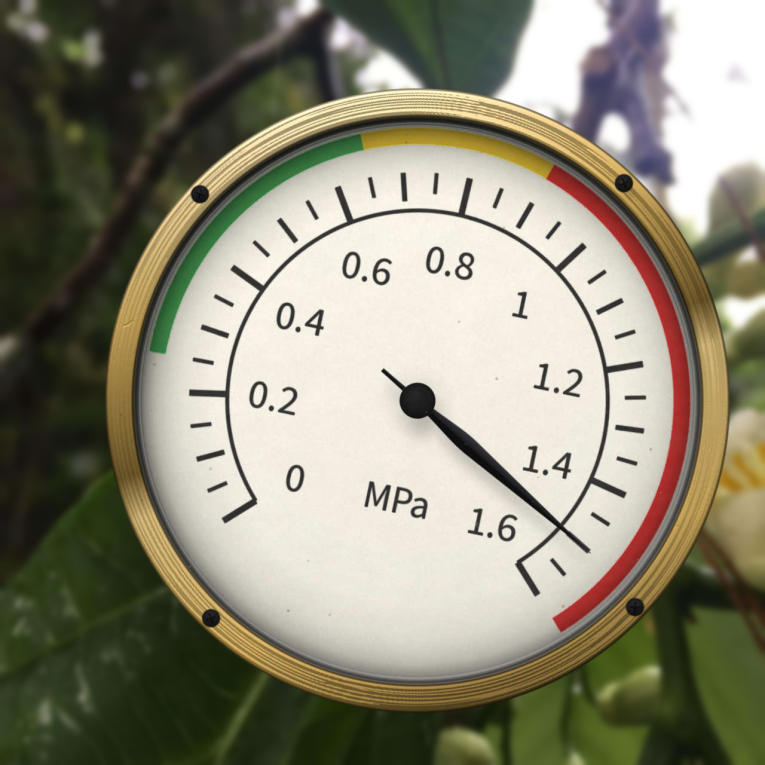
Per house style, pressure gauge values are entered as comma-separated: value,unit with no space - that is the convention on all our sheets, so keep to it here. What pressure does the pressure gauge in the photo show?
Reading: 1.5,MPa
